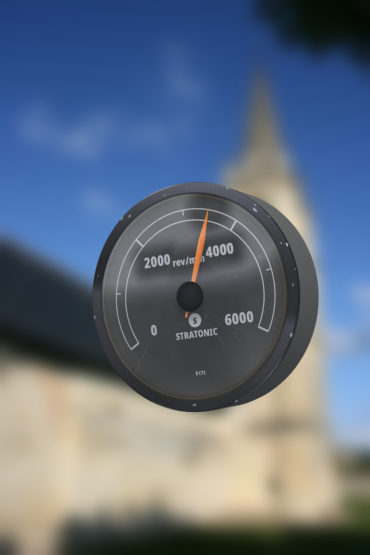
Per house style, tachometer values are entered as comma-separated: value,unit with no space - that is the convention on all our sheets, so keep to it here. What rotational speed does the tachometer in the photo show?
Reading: 3500,rpm
